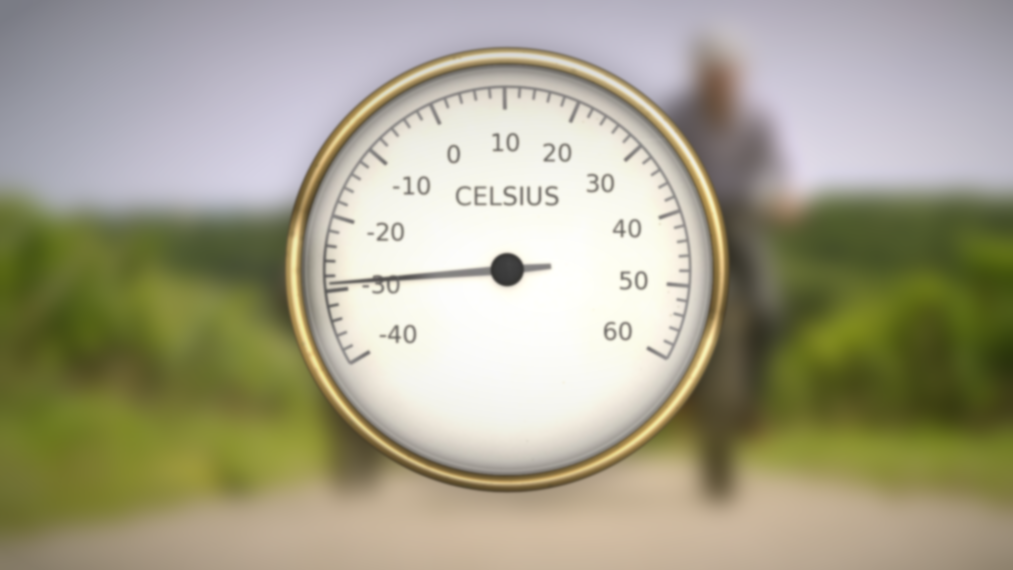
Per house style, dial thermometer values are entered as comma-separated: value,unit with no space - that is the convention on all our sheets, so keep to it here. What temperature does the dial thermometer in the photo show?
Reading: -29,°C
